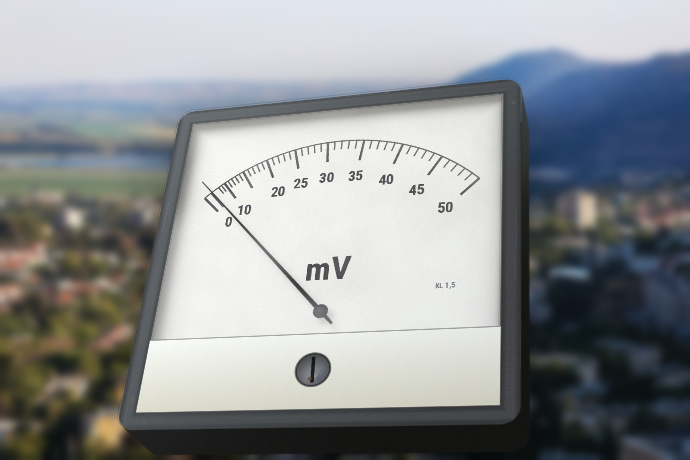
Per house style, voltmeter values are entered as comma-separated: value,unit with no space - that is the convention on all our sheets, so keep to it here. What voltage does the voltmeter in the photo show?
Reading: 5,mV
